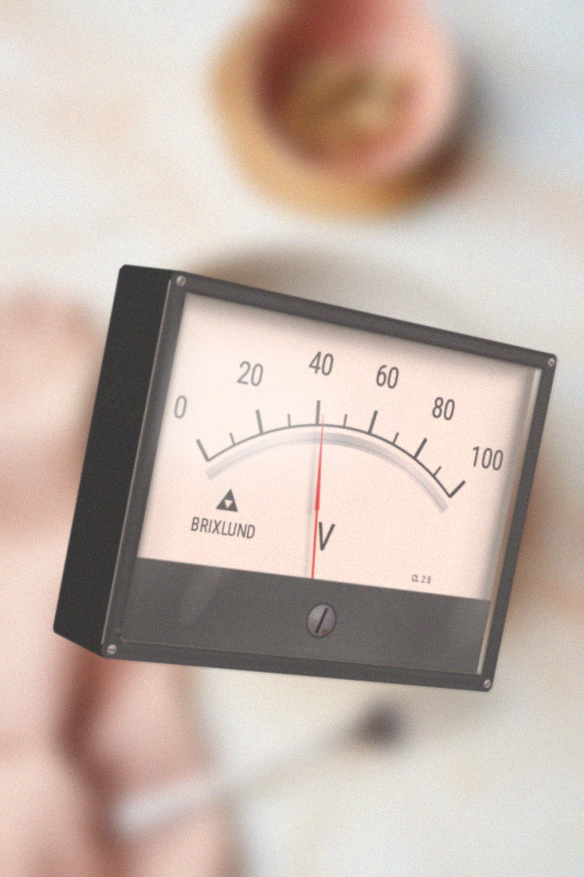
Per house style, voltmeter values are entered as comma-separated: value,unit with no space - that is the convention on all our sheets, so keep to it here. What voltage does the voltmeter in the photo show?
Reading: 40,V
